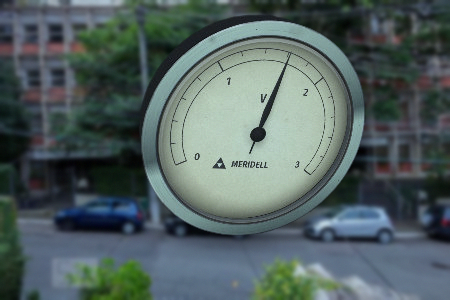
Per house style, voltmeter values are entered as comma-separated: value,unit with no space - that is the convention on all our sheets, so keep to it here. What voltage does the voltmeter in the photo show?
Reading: 1.6,V
